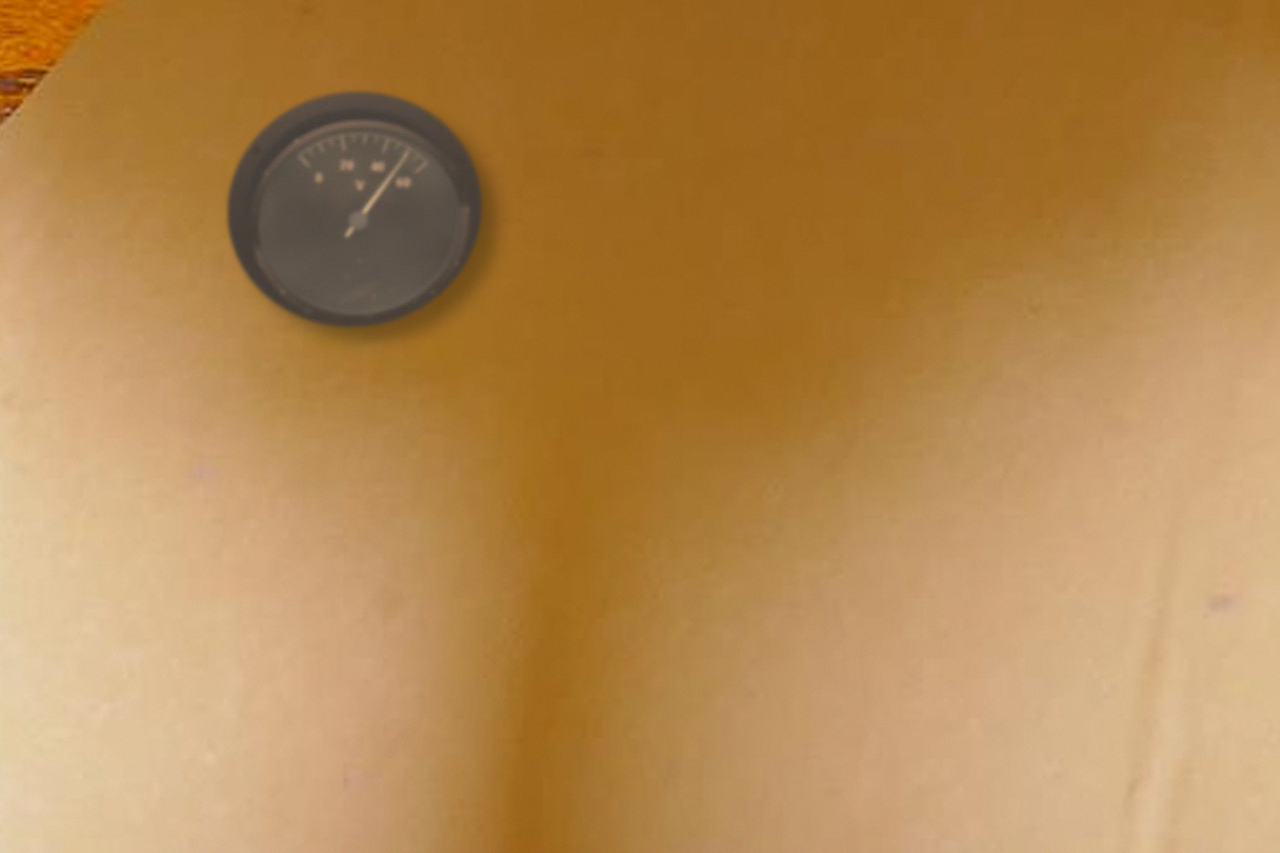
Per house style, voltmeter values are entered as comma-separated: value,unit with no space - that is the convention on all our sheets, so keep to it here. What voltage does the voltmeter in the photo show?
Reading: 50,V
